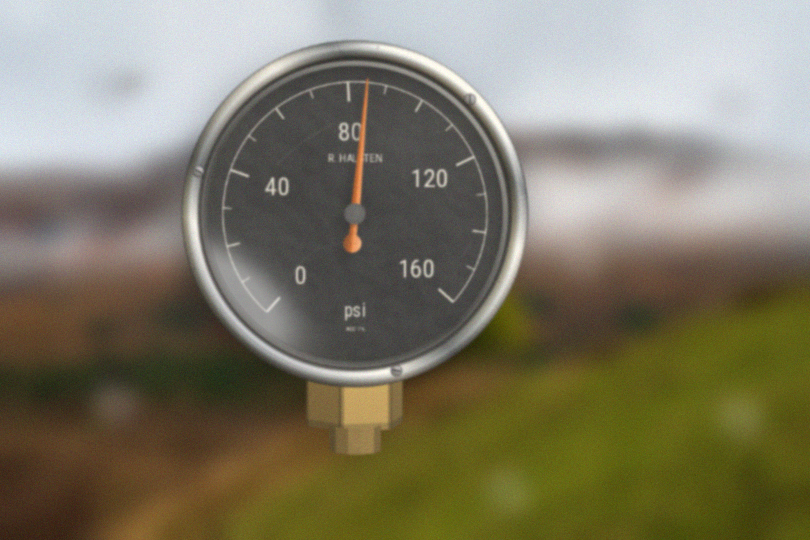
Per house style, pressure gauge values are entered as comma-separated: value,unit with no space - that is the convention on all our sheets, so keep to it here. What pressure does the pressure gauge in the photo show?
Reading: 85,psi
